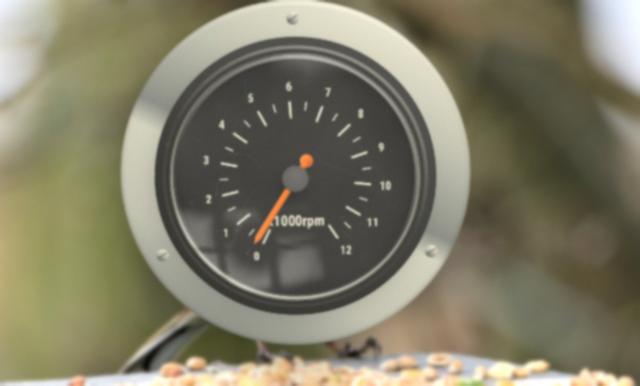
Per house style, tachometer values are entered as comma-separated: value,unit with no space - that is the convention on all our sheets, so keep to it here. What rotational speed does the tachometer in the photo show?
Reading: 250,rpm
